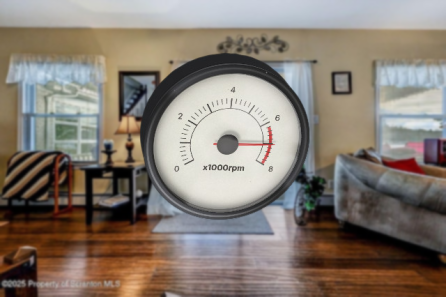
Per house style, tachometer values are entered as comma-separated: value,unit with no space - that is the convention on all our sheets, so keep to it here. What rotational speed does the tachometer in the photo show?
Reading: 7000,rpm
